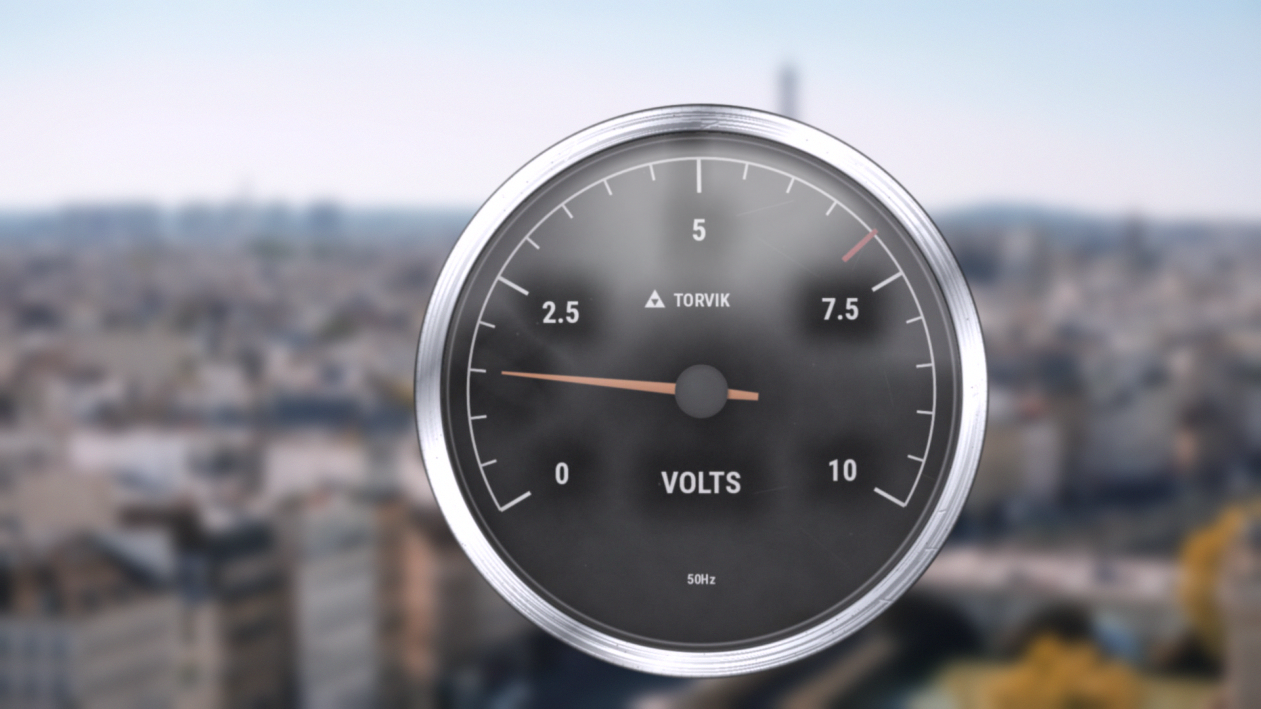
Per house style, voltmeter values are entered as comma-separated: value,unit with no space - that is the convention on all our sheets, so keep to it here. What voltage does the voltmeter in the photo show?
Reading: 1.5,V
